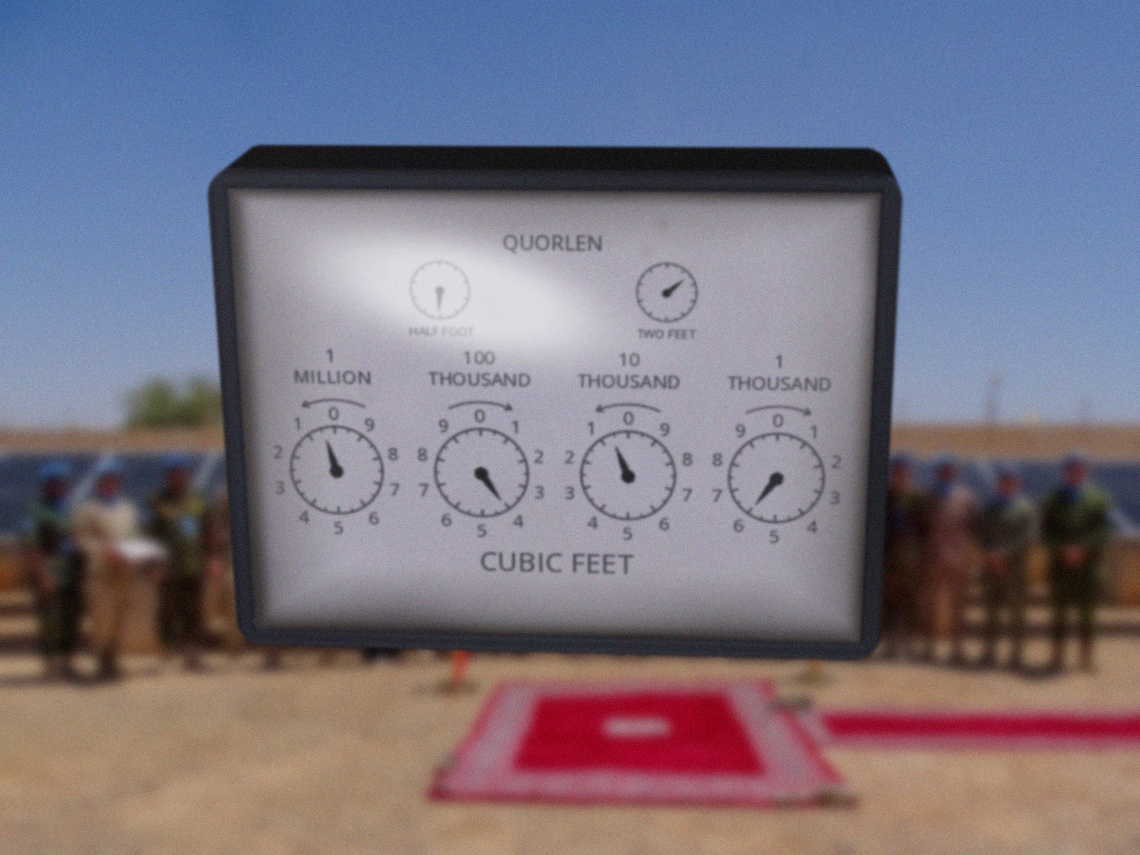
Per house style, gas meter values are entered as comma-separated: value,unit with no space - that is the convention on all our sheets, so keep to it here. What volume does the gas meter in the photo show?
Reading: 40600,ft³
